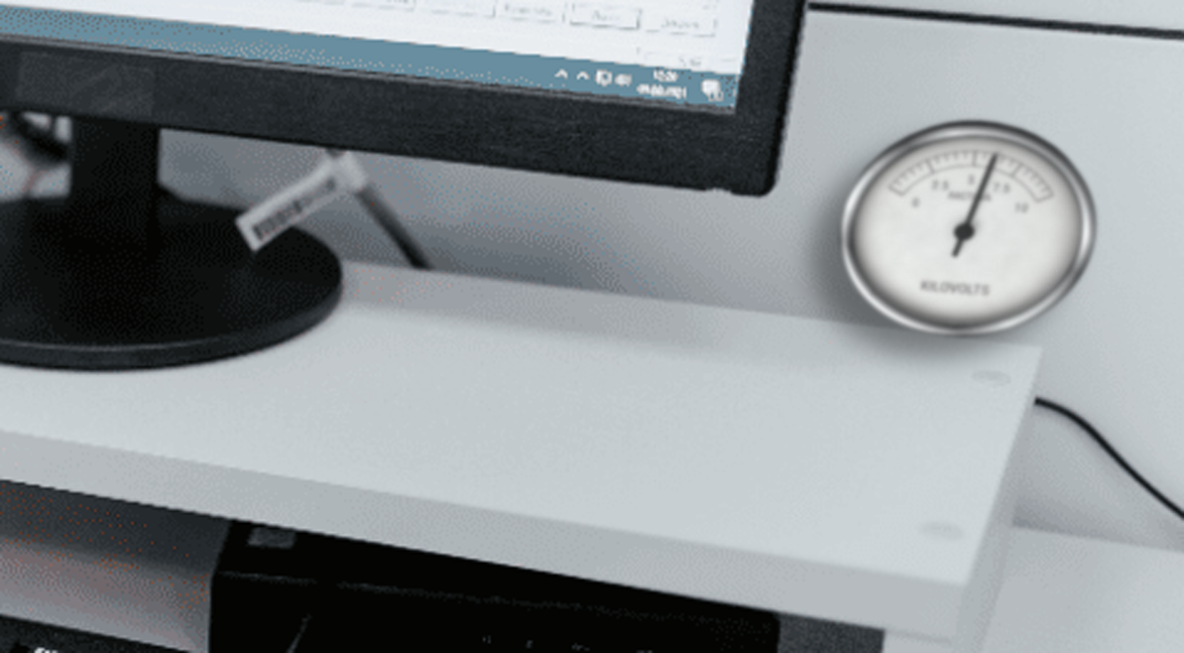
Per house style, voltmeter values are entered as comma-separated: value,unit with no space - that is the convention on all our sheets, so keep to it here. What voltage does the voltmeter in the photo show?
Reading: 6,kV
